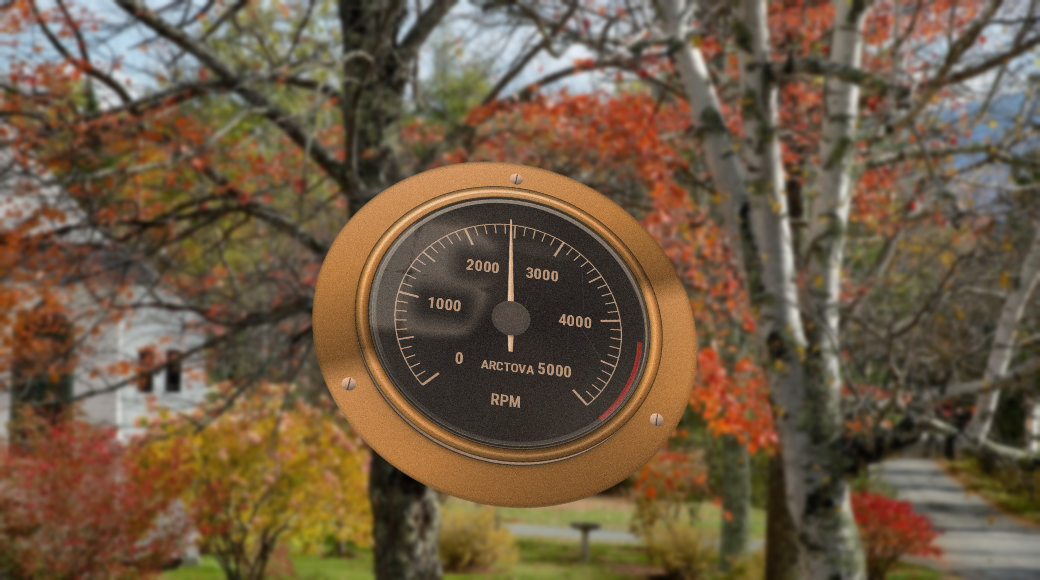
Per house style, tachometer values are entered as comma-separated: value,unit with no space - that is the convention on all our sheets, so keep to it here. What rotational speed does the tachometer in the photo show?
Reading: 2450,rpm
